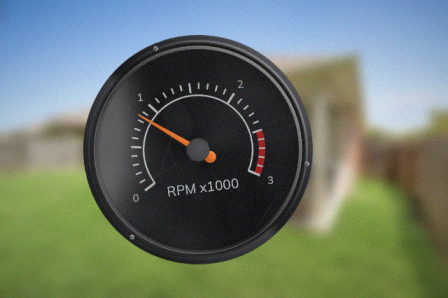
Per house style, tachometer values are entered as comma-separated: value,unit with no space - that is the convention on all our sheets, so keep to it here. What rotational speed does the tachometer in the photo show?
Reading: 850,rpm
